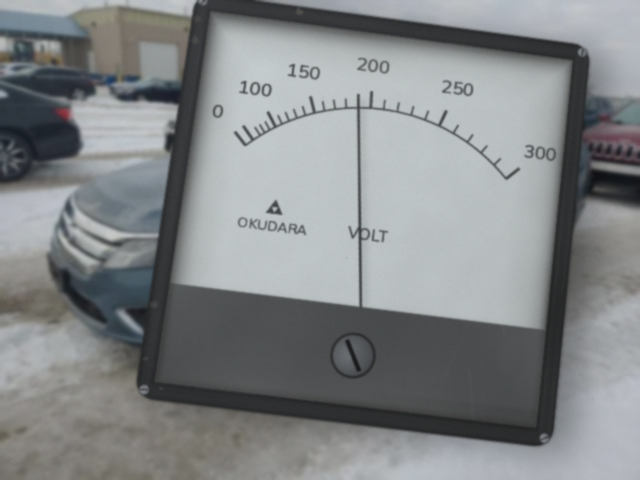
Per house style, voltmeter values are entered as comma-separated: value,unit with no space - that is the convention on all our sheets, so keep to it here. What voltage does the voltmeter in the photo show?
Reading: 190,V
